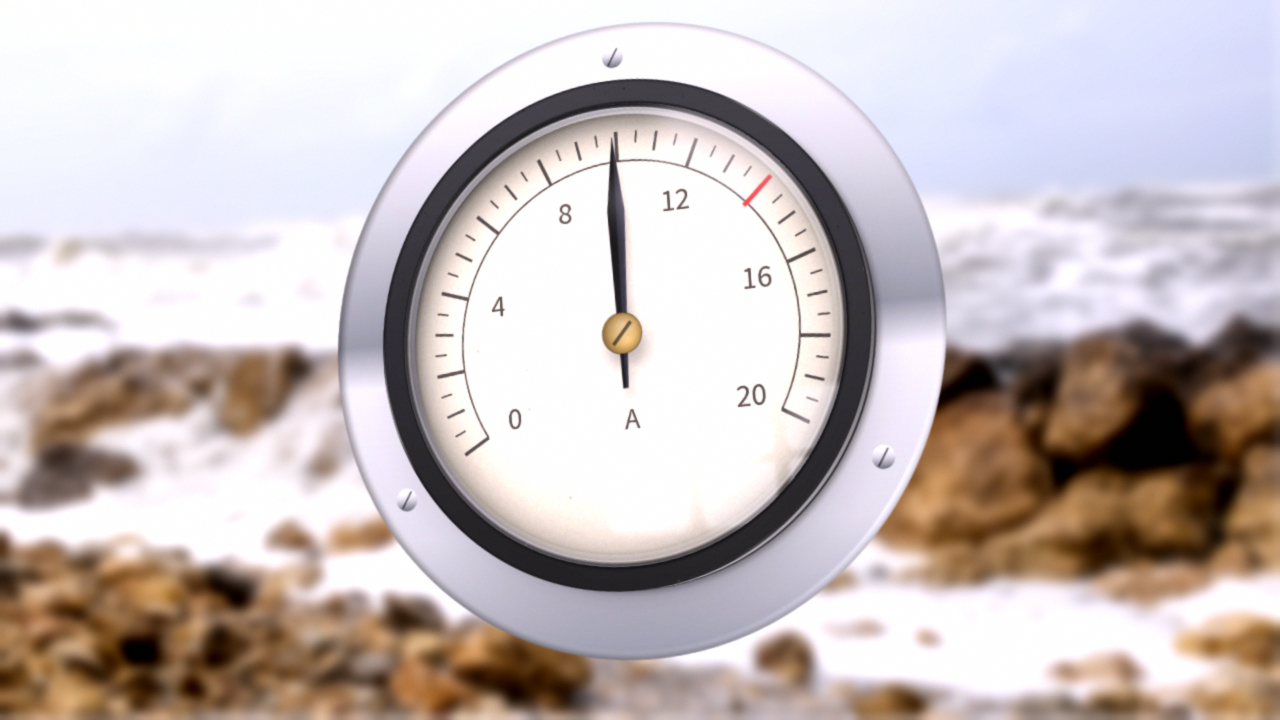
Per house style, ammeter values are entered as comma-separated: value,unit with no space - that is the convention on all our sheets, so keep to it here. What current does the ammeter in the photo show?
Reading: 10,A
